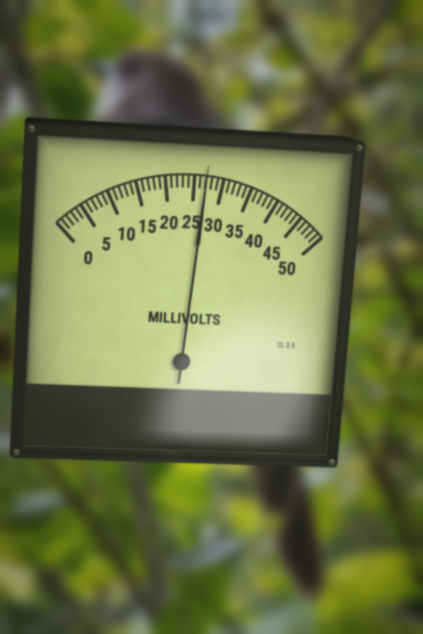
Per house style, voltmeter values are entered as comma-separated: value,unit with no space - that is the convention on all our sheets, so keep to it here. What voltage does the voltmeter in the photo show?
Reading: 27,mV
